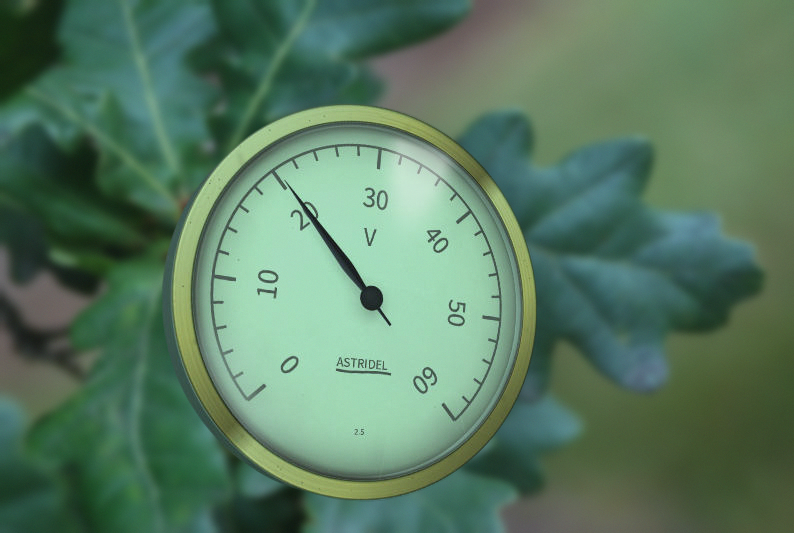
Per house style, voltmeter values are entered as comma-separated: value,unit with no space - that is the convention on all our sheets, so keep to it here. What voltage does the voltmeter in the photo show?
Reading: 20,V
